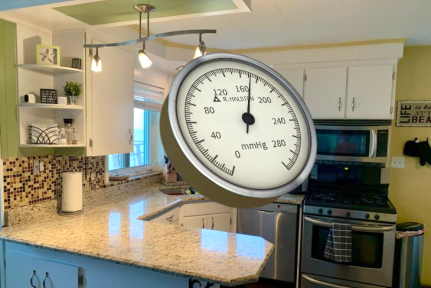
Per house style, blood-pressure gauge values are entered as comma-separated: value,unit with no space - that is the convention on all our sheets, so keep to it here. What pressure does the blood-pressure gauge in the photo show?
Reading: 170,mmHg
